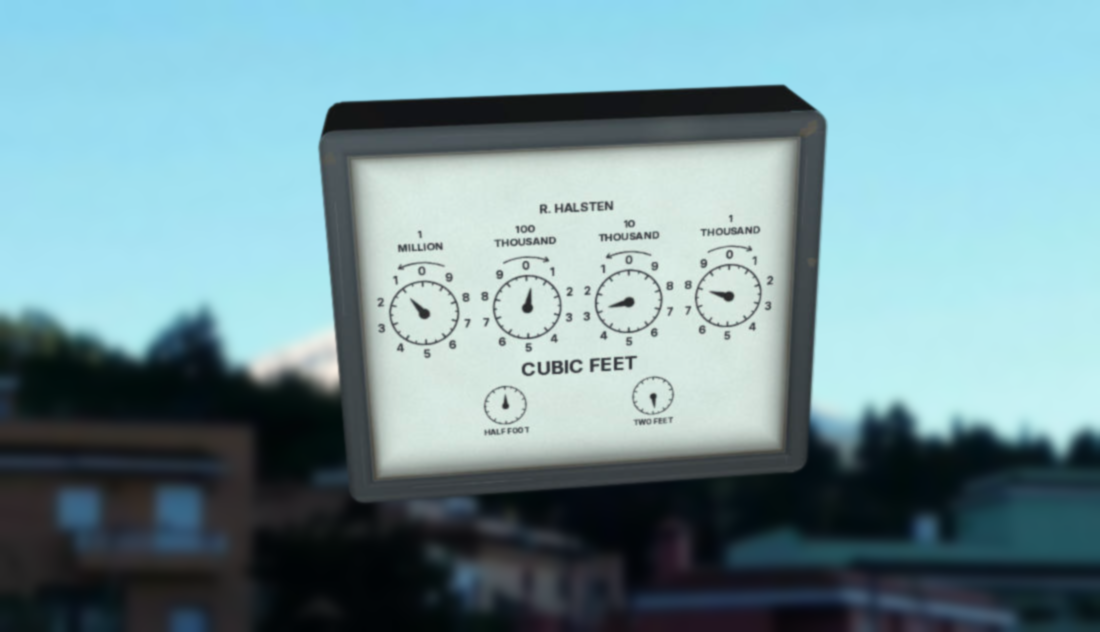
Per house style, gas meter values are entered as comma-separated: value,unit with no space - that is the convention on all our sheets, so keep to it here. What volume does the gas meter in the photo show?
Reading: 102800,ft³
